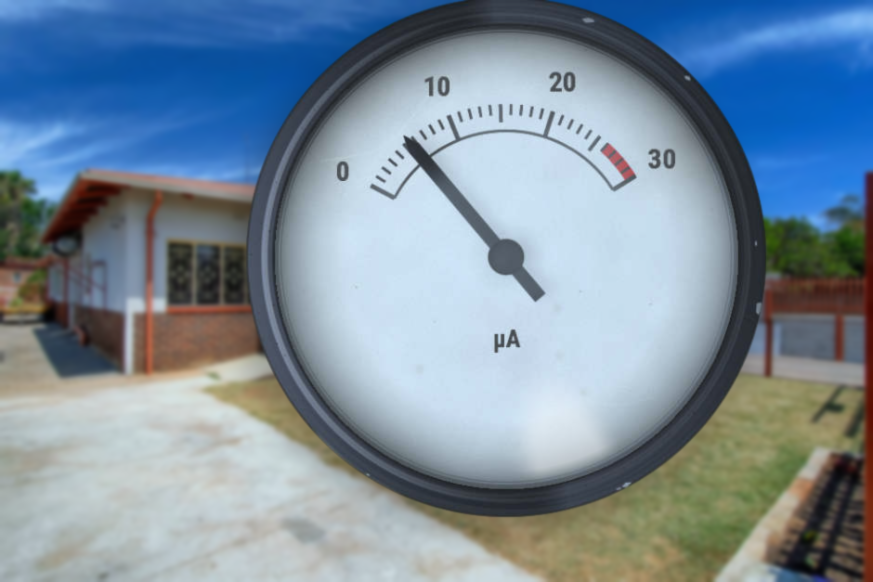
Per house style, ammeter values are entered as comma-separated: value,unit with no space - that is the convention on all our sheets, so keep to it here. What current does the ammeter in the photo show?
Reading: 5.5,µA
